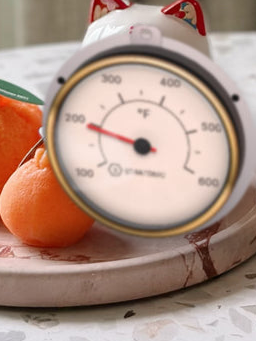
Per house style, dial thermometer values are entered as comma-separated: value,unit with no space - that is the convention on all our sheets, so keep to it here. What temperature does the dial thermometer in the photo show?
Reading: 200,°F
